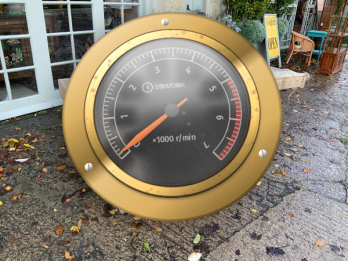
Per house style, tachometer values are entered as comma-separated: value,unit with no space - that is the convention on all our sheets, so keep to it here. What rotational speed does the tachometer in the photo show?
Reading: 100,rpm
